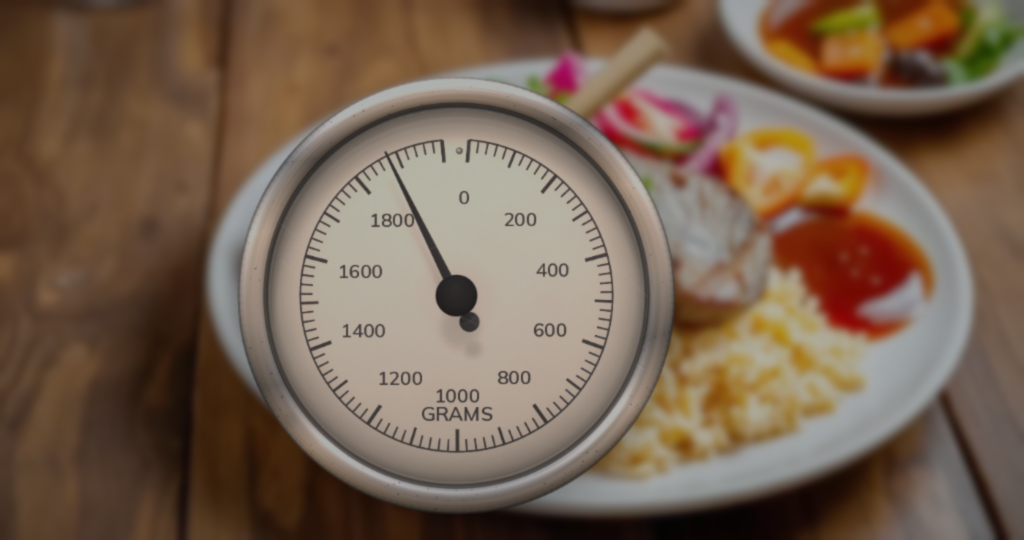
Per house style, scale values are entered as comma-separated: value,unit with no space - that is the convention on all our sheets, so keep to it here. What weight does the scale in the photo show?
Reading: 1880,g
